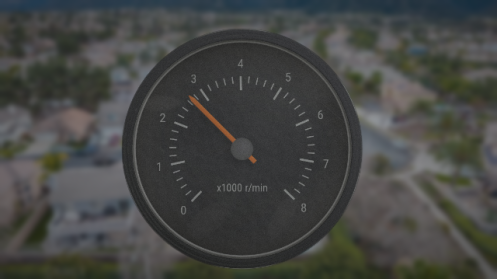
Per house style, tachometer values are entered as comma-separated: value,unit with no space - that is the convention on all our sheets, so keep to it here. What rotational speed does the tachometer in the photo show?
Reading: 2700,rpm
